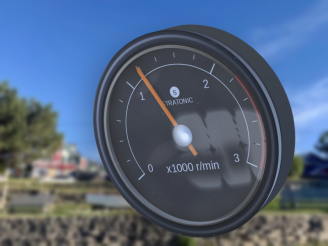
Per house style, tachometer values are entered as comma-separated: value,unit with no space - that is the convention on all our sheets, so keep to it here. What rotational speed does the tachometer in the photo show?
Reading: 1200,rpm
